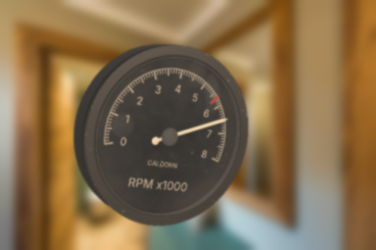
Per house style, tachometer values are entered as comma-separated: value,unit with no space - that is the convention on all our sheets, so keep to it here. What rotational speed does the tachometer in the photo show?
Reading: 6500,rpm
